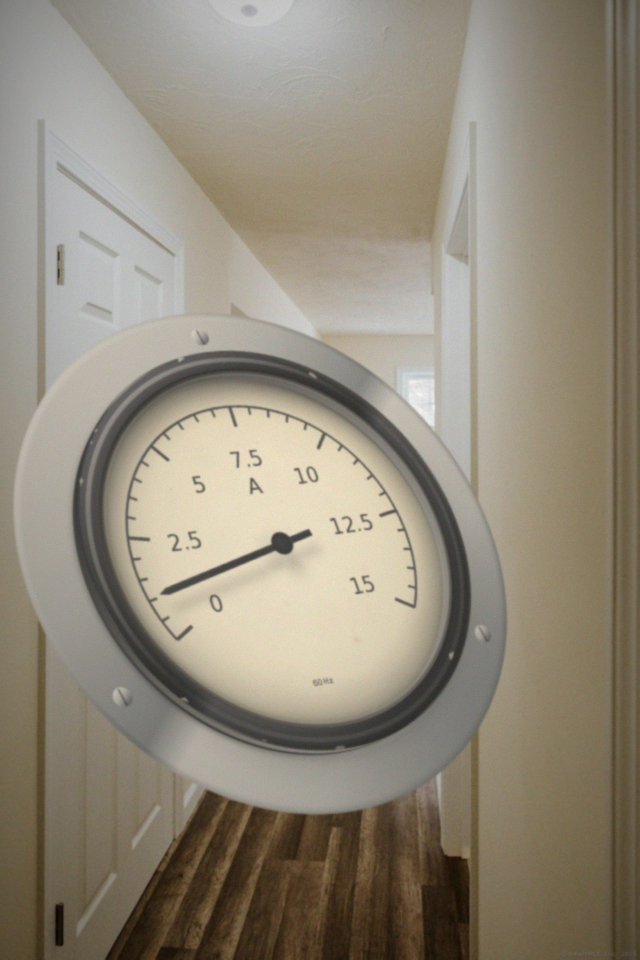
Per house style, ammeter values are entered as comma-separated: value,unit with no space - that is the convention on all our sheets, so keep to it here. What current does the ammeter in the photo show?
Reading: 1,A
